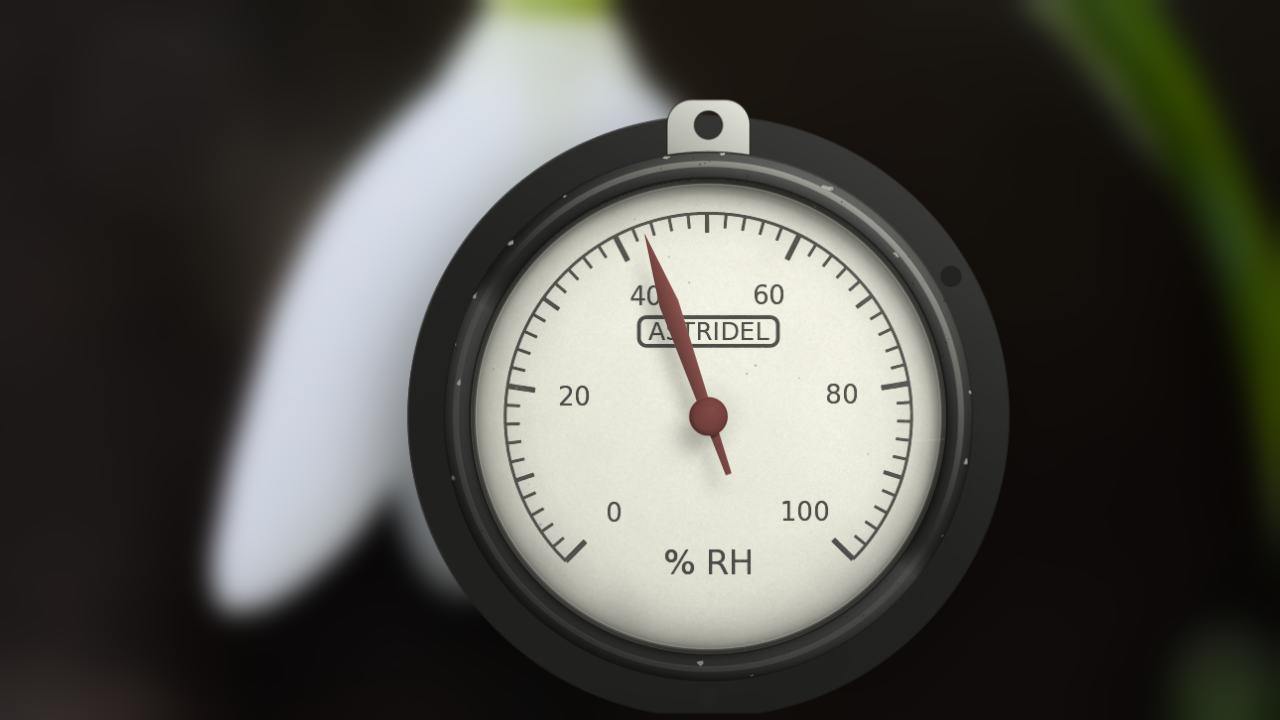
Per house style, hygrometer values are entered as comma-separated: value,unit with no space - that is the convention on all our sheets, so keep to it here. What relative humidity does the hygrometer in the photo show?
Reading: 43,%
